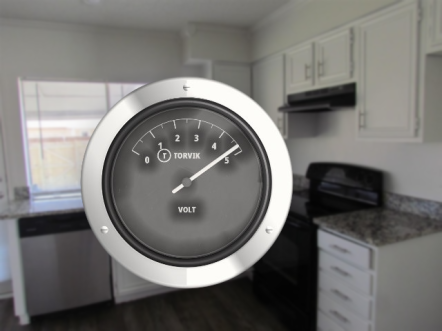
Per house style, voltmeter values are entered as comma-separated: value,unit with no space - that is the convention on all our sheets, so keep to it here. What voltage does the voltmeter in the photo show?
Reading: 4.75,V
